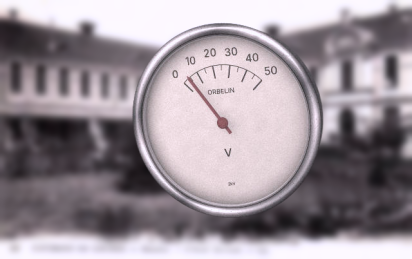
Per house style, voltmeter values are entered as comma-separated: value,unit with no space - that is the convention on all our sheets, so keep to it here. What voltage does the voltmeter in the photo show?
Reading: 5,V
